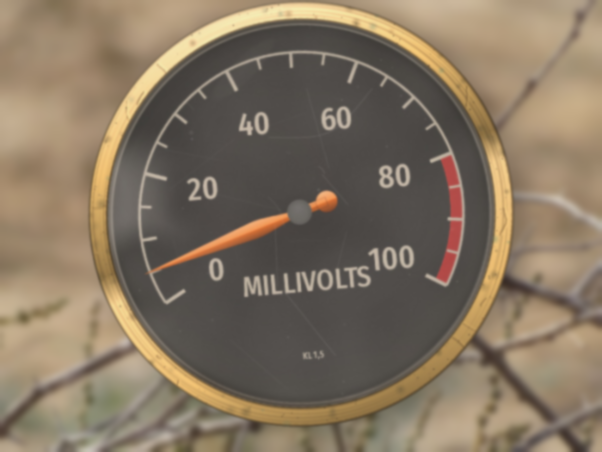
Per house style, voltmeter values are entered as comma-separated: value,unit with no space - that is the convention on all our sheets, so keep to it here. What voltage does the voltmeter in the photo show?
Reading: 5,mV
